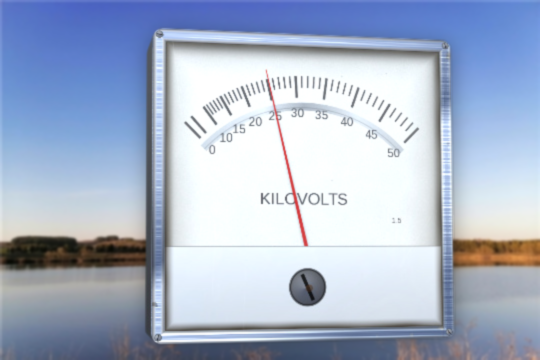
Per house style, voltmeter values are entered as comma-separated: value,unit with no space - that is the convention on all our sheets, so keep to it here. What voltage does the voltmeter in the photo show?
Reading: 25,kV
